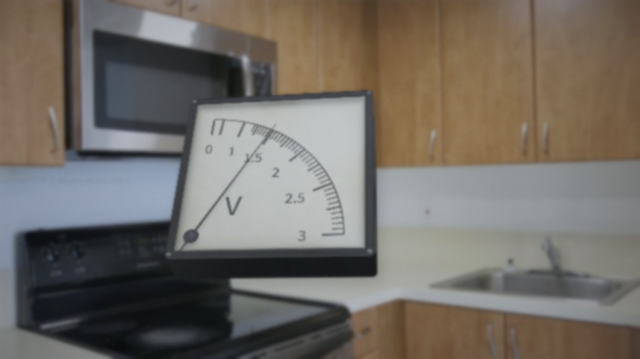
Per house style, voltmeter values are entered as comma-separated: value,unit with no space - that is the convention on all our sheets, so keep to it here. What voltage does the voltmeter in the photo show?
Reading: 1.5,V
